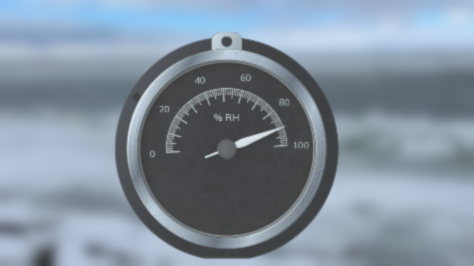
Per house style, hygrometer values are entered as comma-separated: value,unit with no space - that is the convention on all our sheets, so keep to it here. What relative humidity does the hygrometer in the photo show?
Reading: 90,%
